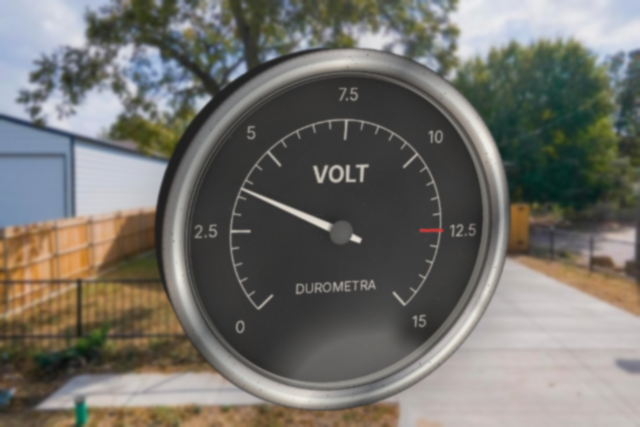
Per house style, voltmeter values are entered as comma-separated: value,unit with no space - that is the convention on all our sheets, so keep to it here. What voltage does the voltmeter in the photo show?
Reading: 3.75,V
